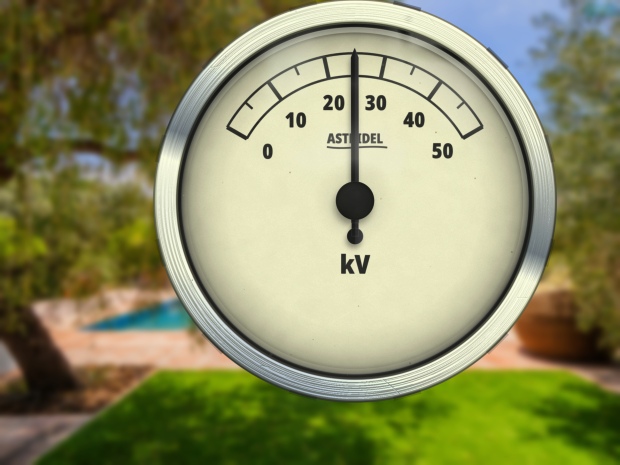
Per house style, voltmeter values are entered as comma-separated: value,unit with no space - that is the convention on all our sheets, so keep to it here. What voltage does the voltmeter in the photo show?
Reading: 25,kV
